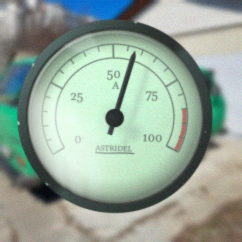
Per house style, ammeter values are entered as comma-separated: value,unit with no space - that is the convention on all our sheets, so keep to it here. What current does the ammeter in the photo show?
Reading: 57.5,A
